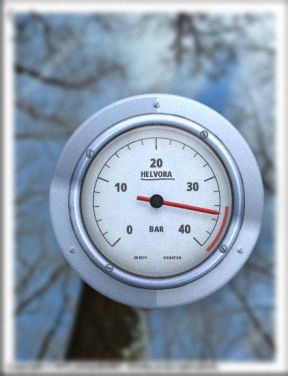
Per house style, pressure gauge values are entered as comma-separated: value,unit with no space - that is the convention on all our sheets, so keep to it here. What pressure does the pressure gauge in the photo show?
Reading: 35,bar
